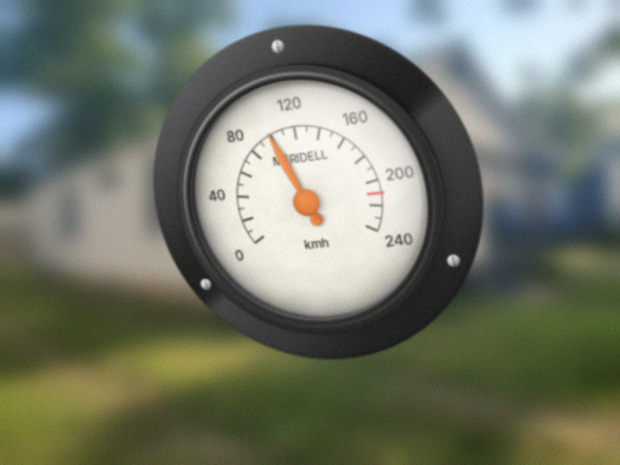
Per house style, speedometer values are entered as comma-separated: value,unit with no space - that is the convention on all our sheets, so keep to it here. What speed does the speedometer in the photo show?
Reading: 100,km/h
